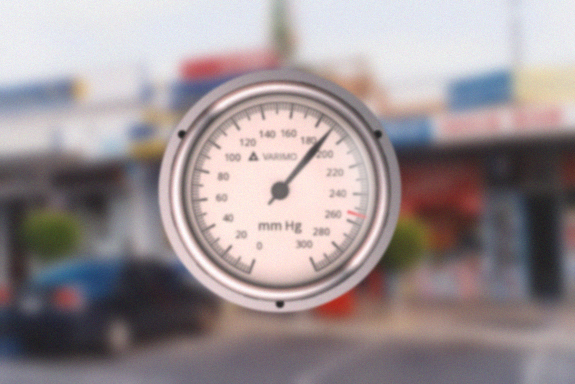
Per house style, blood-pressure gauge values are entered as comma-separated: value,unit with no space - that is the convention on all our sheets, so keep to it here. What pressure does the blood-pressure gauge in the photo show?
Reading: 190,mmHg
